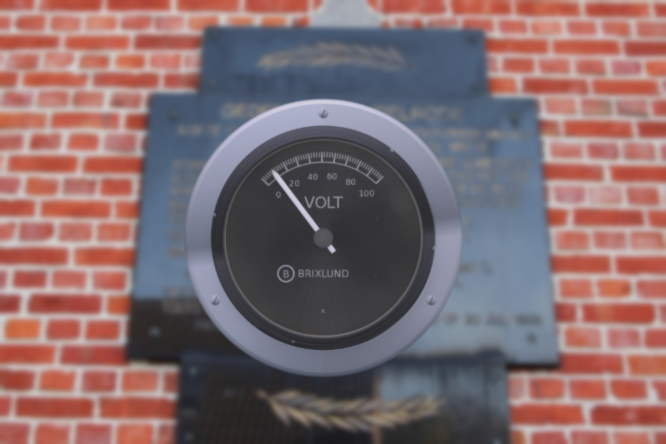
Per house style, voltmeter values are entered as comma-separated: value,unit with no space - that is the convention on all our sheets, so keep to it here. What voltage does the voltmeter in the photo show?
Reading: 10,V
